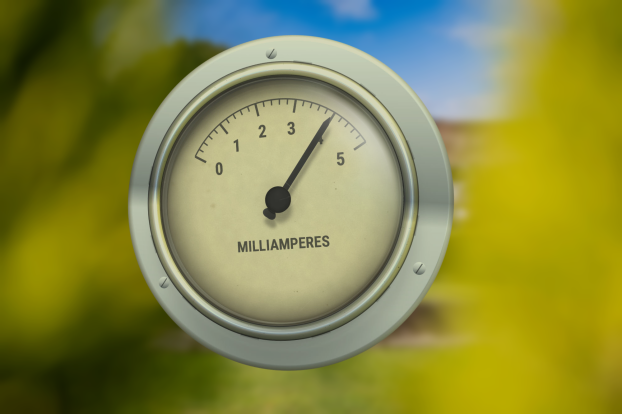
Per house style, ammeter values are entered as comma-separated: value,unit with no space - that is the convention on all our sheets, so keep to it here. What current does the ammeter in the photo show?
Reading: 4,mA
